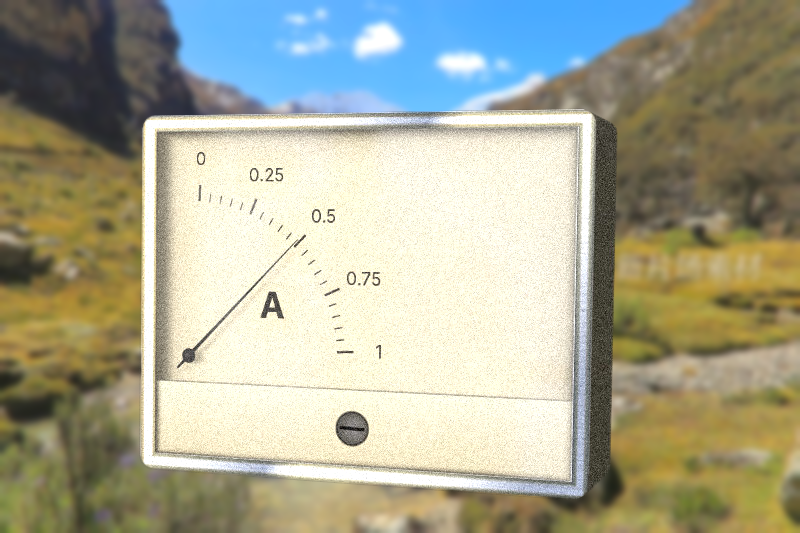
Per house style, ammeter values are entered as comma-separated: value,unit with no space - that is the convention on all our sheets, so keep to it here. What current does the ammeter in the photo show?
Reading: 0.5,A
